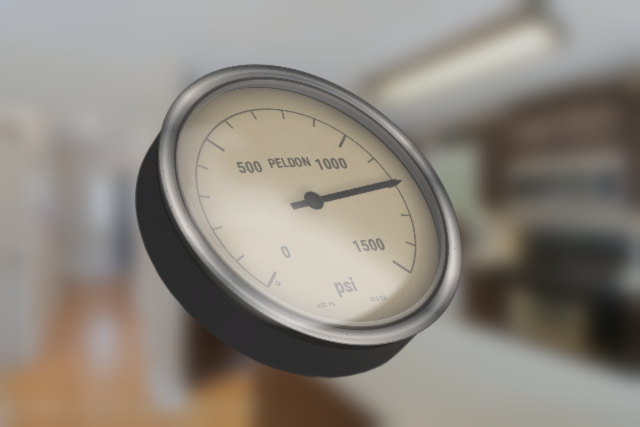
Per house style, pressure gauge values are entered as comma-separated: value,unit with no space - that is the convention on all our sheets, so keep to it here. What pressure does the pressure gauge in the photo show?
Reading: 1200,psi
